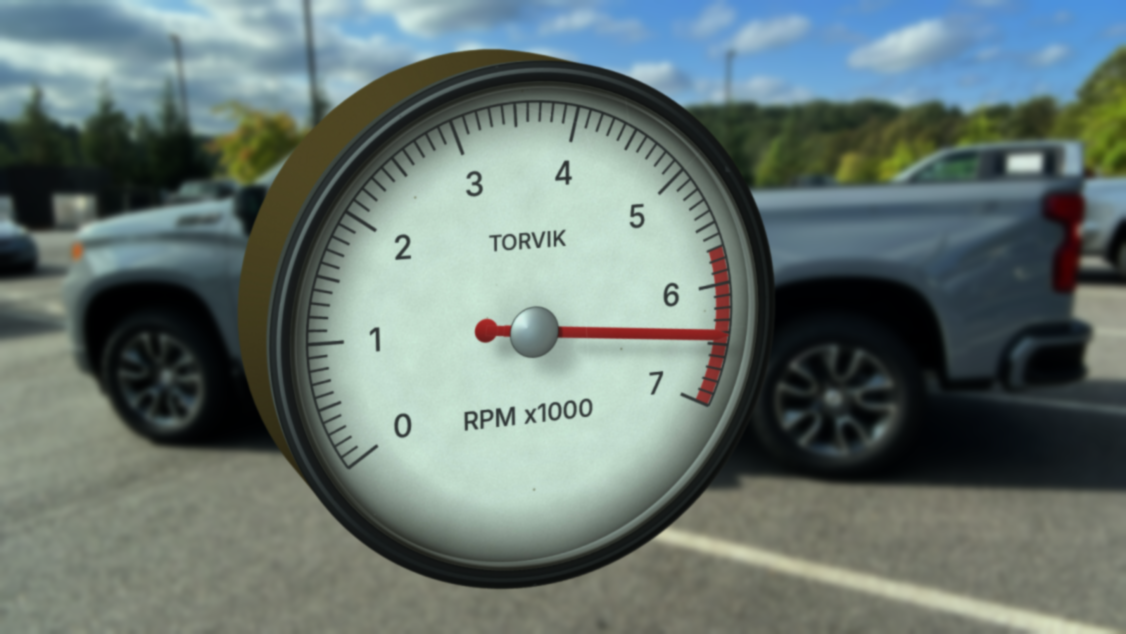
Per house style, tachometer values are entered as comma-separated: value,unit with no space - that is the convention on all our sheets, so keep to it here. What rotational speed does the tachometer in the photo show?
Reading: 6400,rpm
